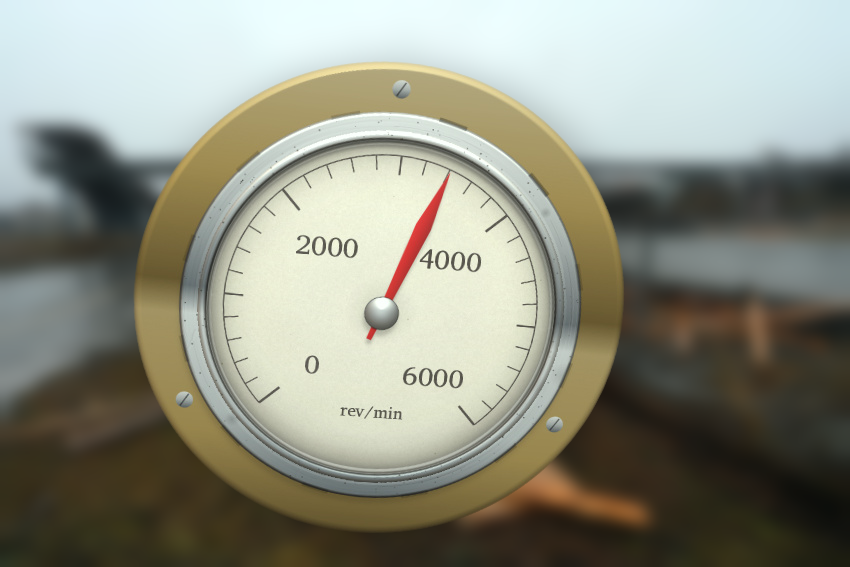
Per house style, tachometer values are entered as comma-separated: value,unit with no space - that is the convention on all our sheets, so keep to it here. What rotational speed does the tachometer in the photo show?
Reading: 3400,rpm
